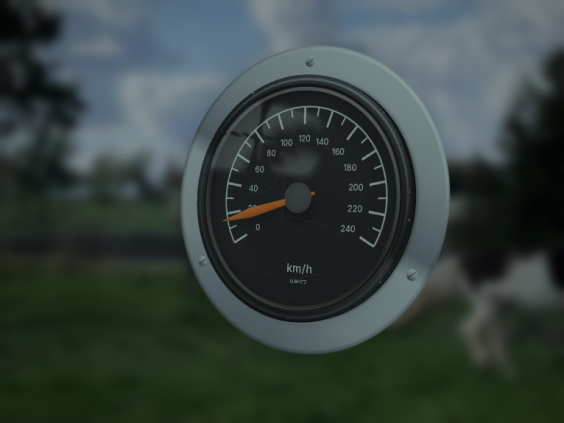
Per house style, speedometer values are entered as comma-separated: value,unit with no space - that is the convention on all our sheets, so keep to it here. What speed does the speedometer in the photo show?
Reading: 15,km/h
